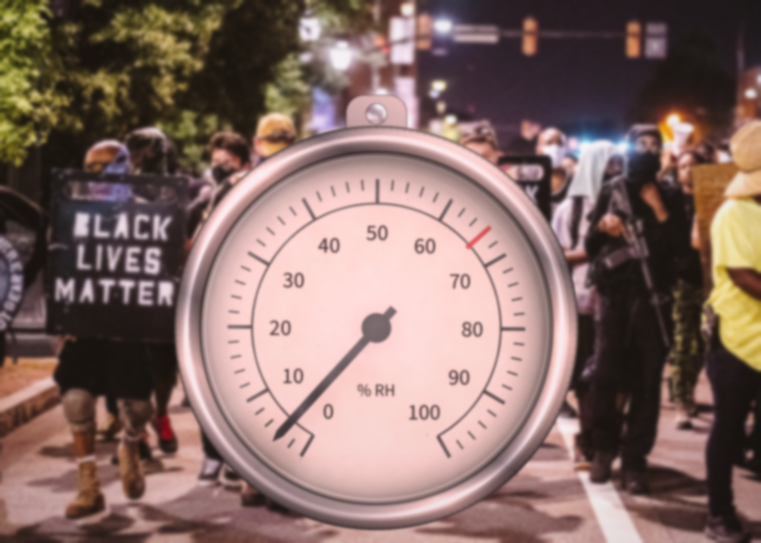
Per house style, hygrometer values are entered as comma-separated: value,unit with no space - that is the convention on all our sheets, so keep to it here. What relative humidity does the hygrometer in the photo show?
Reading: 4,%
